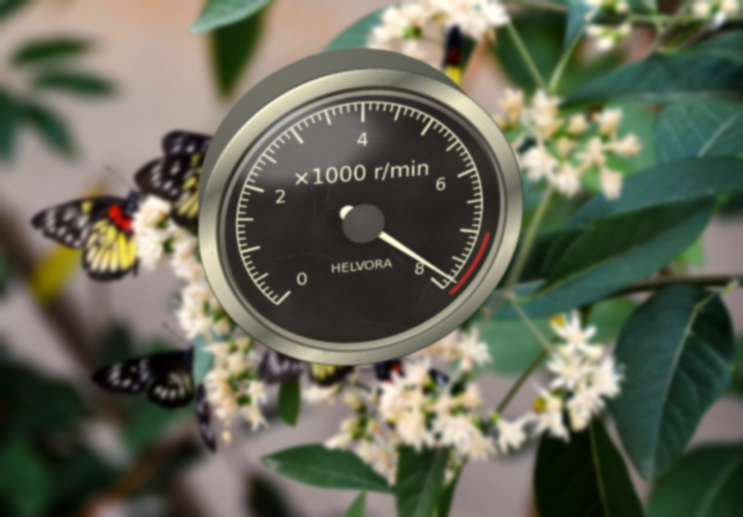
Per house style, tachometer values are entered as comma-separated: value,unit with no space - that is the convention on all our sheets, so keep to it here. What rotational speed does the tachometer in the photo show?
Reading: 7800,rpm
